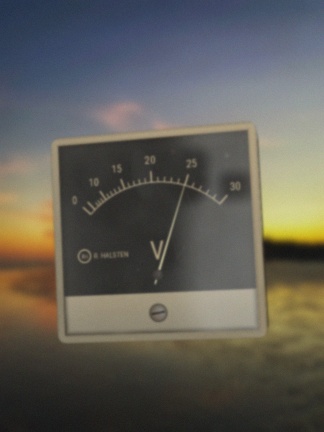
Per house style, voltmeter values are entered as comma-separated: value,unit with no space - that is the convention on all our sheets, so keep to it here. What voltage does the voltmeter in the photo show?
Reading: 25,V
